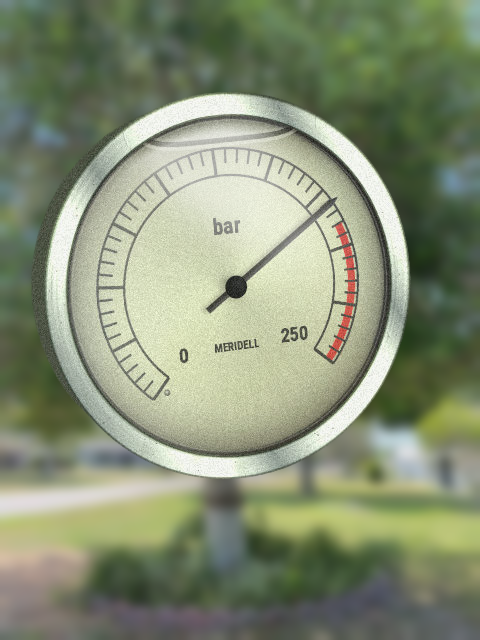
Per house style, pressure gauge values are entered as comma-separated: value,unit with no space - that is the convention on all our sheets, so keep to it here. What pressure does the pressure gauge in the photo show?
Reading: 180,bar
